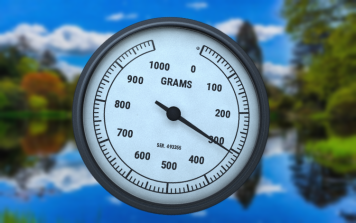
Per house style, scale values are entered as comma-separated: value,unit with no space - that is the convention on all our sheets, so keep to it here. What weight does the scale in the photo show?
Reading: 310,g
